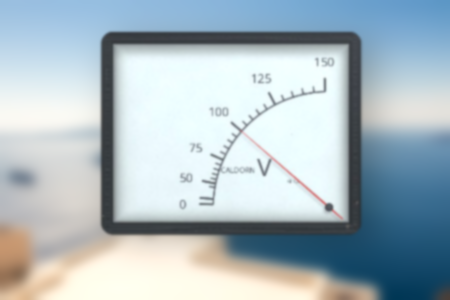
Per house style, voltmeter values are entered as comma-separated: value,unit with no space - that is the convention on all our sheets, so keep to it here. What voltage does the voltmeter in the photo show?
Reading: 100,V
